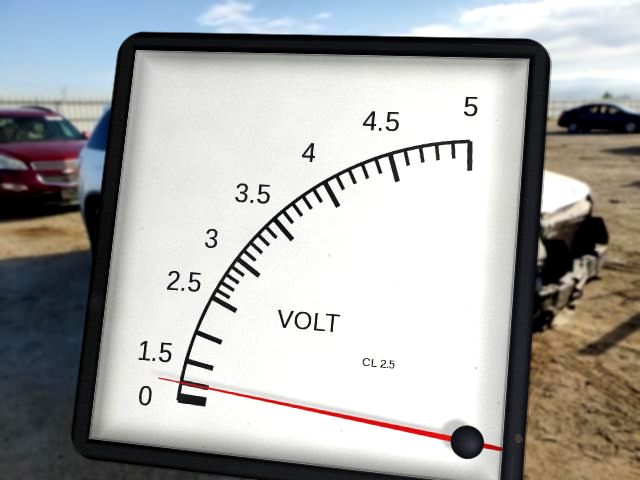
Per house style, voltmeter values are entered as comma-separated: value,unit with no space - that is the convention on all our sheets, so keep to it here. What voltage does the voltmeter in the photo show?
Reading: 1,V
